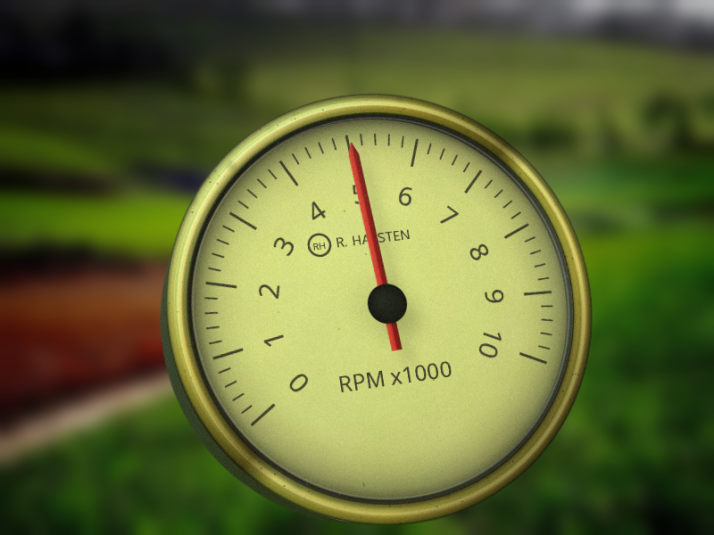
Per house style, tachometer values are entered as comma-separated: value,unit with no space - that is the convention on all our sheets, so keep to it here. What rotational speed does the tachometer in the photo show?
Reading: 5000,rpm
